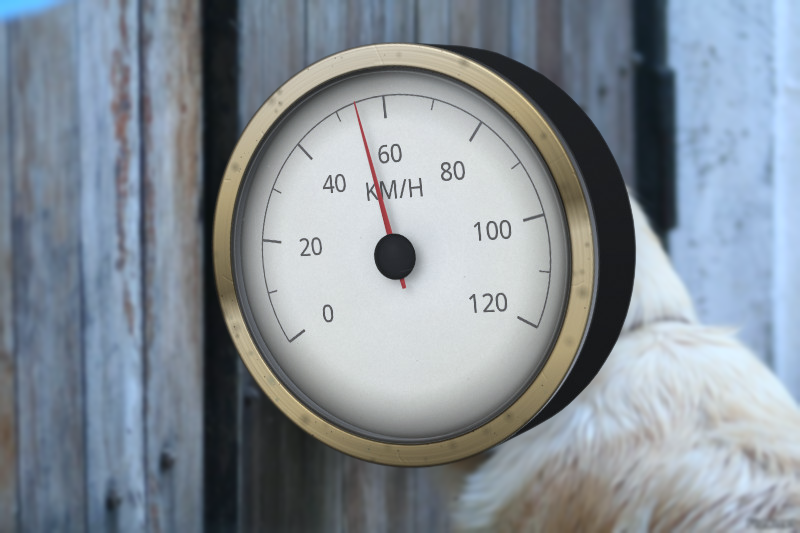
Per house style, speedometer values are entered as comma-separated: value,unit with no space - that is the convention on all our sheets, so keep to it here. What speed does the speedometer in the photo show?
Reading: 55,km/h
